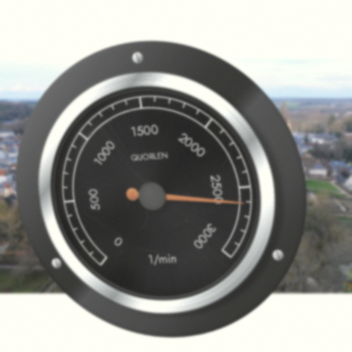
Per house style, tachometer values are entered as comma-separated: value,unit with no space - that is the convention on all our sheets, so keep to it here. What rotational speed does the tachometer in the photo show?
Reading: 2600,rpm
